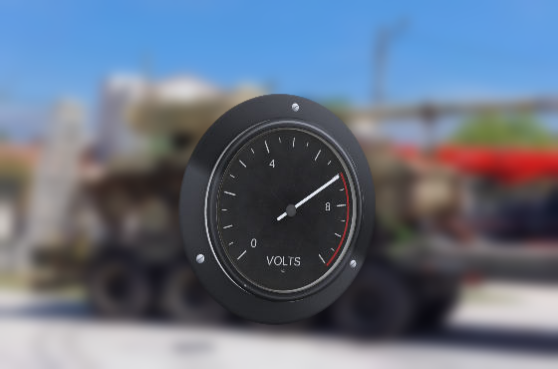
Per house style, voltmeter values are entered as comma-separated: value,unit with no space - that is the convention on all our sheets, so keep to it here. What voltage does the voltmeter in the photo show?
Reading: 7,V
